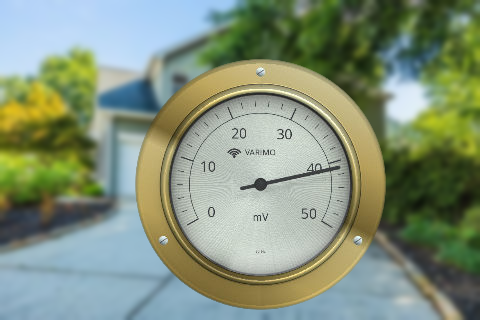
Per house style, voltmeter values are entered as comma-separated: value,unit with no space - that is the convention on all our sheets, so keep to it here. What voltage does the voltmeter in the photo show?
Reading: 41,mV
